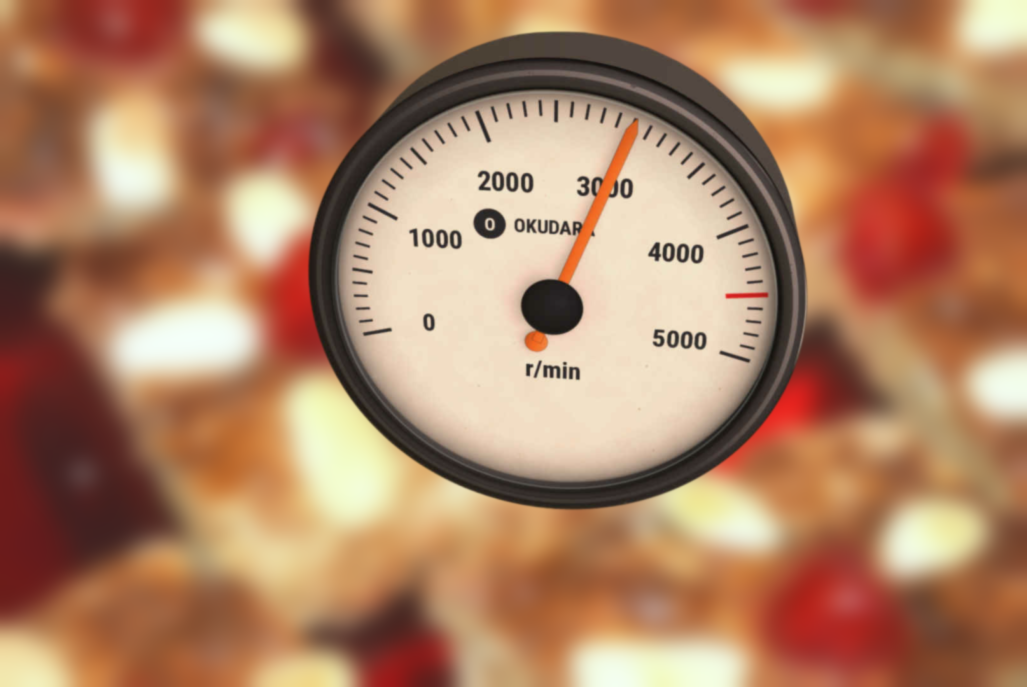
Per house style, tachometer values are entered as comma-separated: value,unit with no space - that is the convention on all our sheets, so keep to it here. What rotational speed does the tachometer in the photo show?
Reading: 3000,rpm
